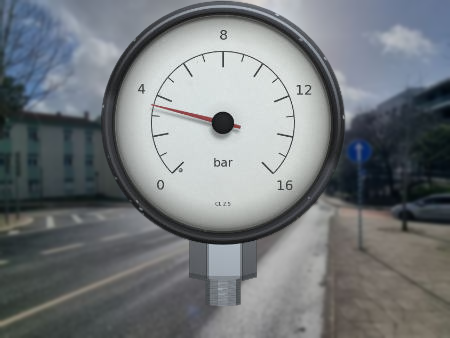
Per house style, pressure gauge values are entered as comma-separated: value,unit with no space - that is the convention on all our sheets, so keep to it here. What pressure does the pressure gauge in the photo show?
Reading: 3.5,bar
